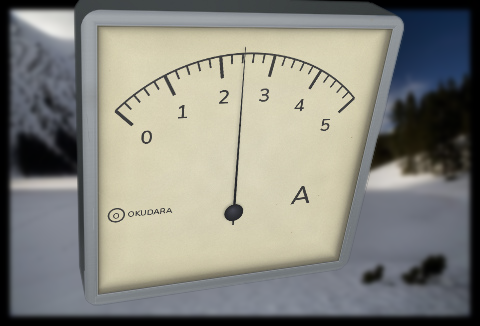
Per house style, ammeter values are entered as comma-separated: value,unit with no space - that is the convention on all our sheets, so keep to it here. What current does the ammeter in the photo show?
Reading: 2.4,A
